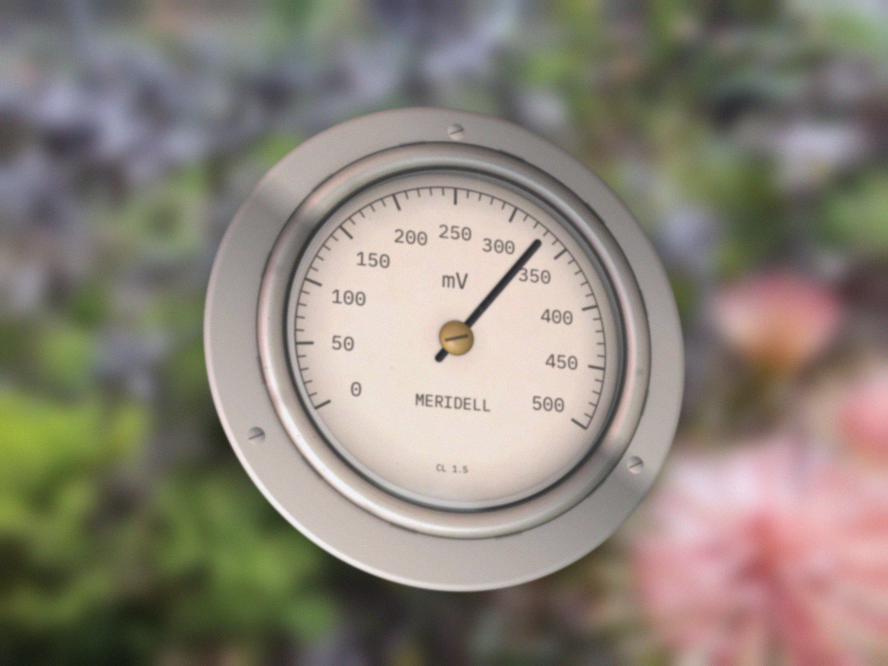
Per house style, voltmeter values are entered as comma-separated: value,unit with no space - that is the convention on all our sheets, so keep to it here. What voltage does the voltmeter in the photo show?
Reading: 330,mV
